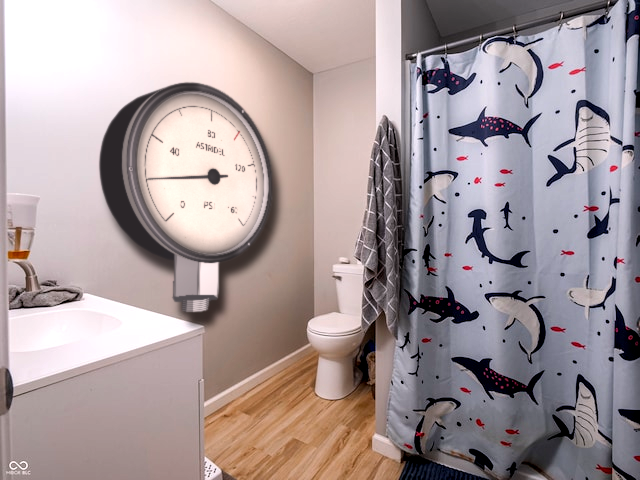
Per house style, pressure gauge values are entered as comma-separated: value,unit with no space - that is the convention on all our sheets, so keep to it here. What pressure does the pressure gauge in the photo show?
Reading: 20,psi
